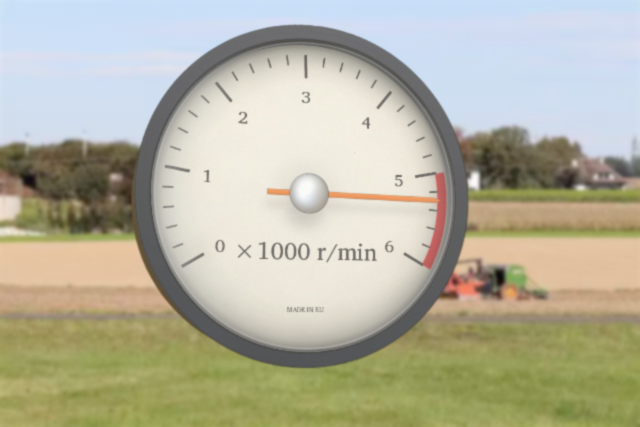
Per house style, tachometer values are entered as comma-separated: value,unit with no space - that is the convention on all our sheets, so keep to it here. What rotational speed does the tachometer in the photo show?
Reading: 5300,rpm
